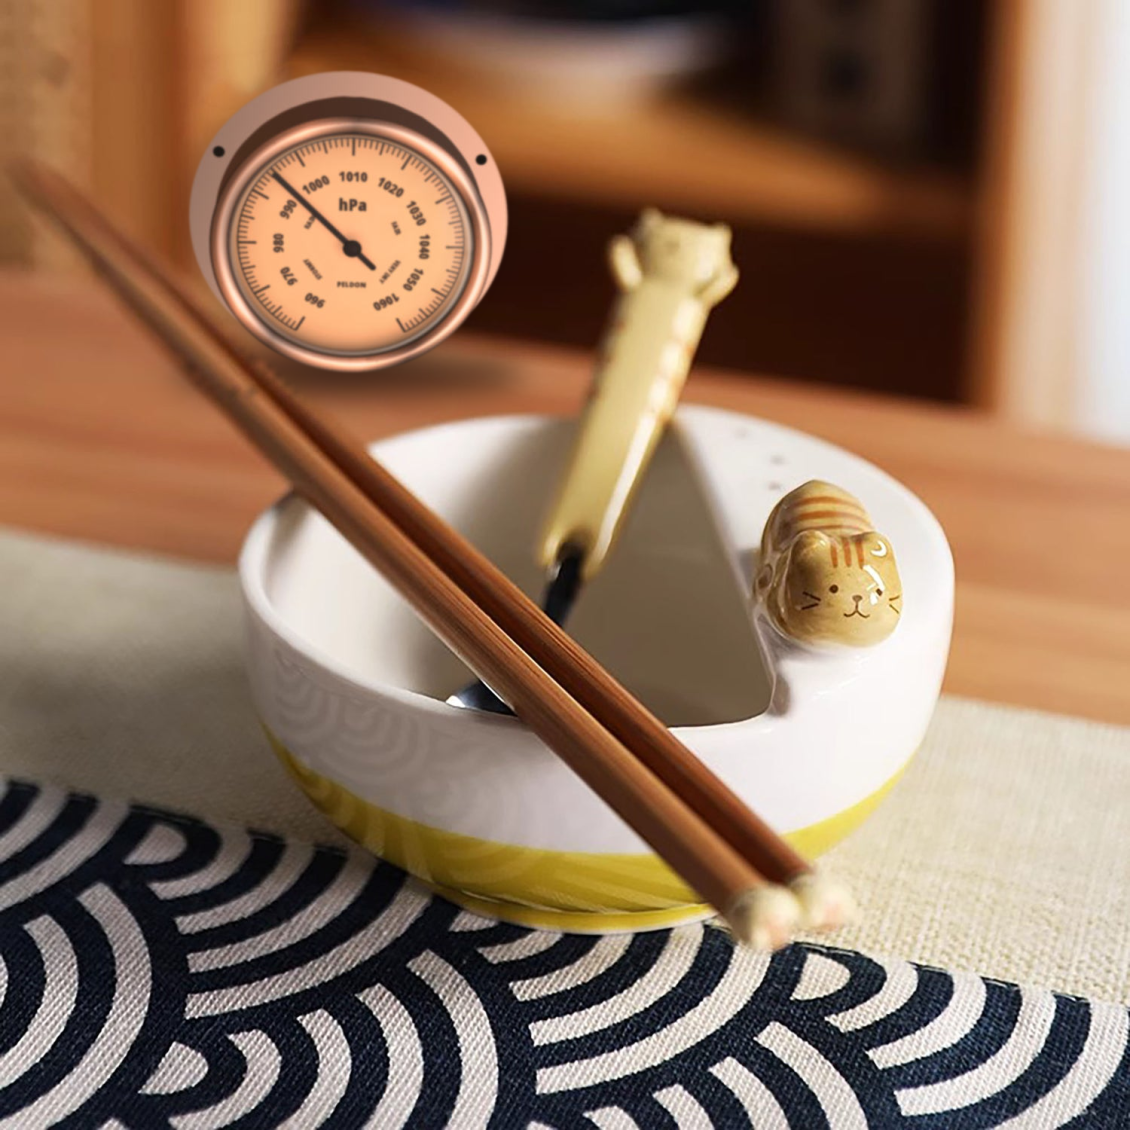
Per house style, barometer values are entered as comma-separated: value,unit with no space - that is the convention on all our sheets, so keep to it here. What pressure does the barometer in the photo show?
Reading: 995,hPa
